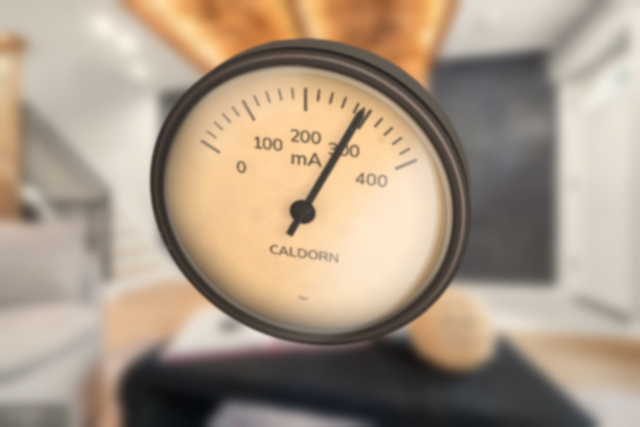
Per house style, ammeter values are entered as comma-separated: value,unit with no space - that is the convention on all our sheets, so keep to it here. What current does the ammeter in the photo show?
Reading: 290,mA
